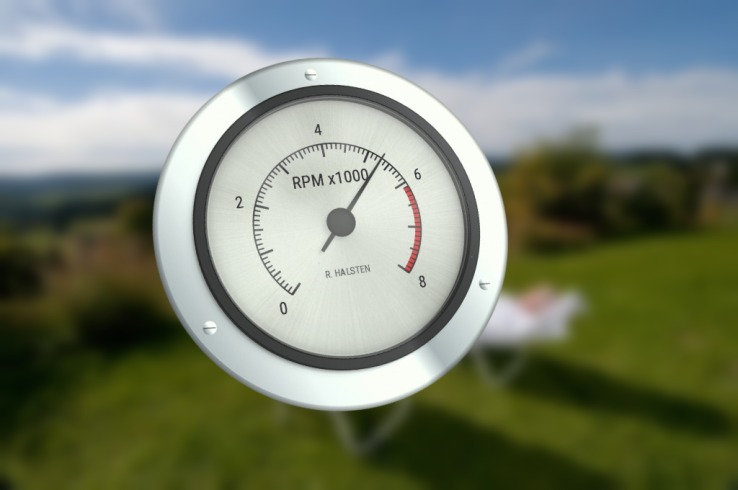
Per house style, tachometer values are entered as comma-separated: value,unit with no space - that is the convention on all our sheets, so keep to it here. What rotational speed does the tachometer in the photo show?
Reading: 5300,rpm
